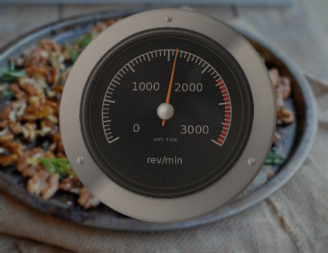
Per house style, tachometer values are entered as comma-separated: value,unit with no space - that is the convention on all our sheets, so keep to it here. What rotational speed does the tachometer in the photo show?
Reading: 1600,rpm
